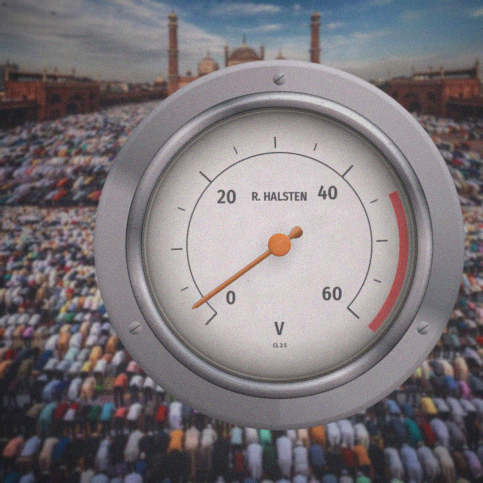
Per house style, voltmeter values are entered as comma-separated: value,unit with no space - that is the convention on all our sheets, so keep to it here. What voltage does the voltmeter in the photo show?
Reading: 2.5,V
